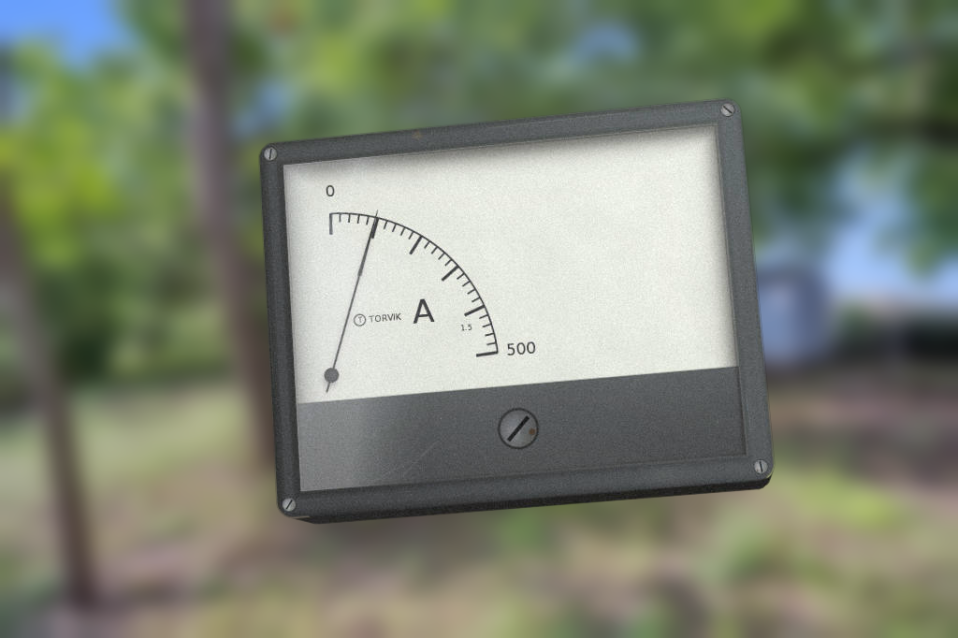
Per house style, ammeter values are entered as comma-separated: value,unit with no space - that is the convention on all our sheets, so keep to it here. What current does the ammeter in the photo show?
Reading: 100,A
